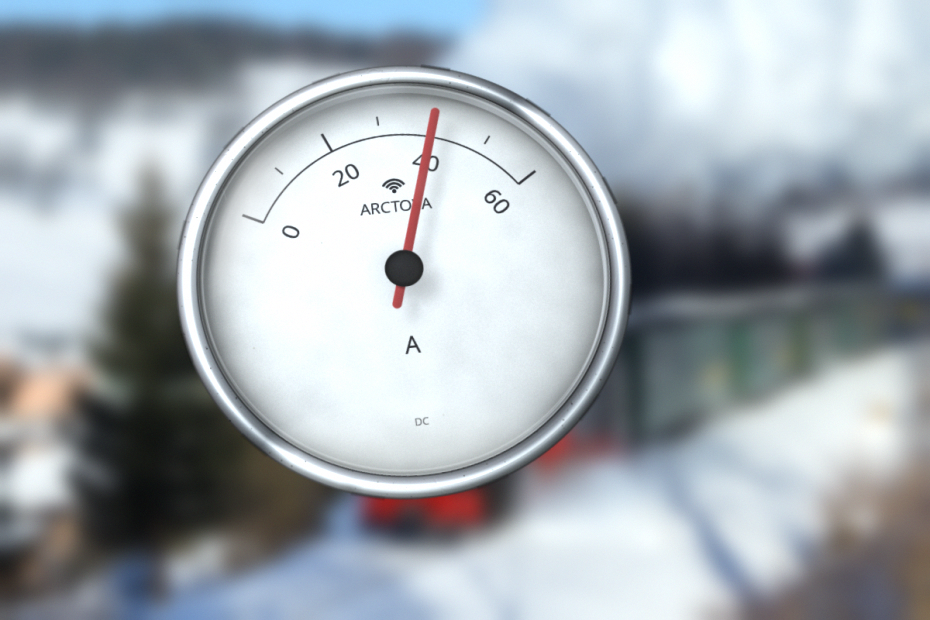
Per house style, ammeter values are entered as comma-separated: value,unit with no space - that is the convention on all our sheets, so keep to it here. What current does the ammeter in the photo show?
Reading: 40,A
